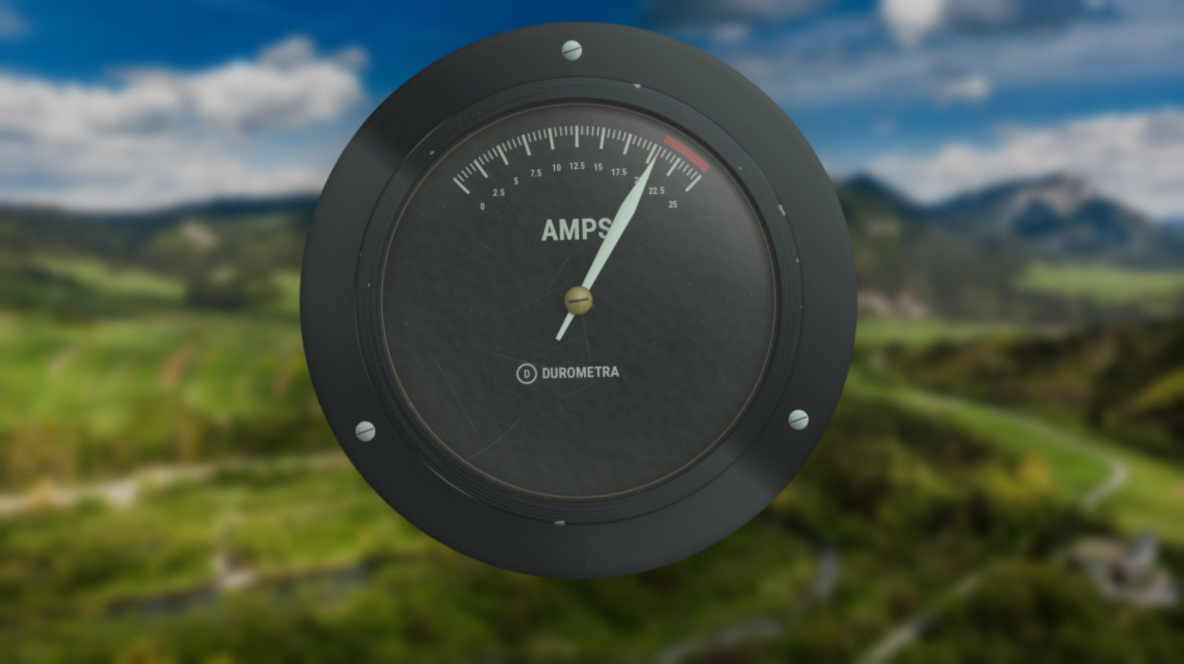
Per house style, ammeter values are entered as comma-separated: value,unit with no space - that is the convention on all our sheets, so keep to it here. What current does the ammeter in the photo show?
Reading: 20.5,A
